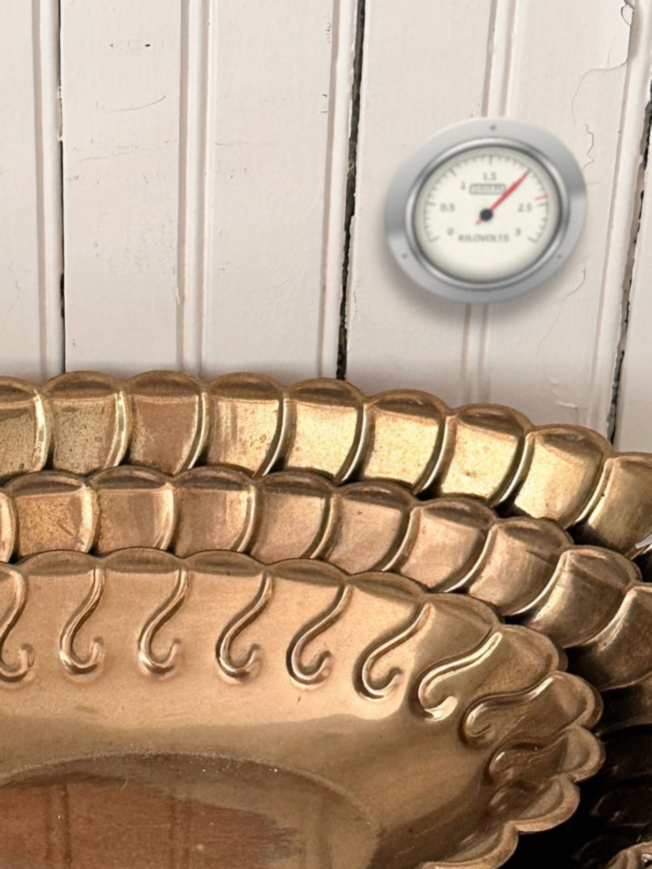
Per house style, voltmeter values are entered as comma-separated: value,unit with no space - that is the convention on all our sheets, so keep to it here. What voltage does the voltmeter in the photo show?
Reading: 2,kV
